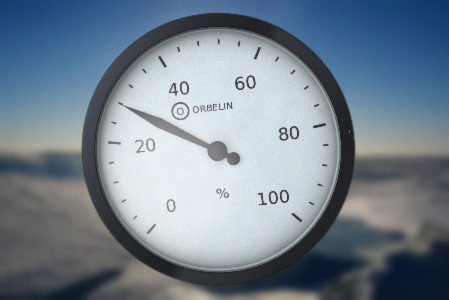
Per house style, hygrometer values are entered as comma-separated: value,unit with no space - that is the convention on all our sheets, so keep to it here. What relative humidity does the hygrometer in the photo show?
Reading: 28,%
